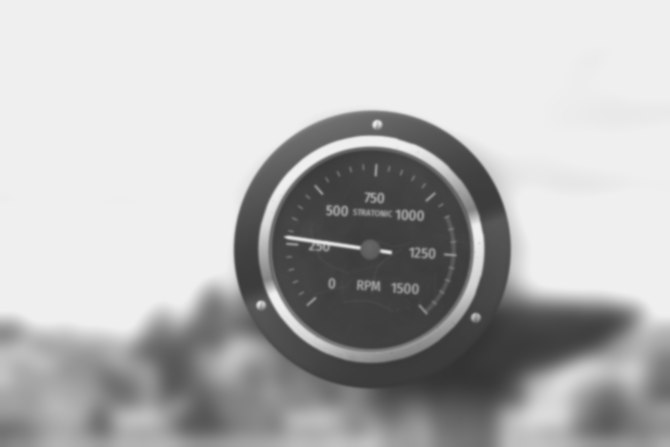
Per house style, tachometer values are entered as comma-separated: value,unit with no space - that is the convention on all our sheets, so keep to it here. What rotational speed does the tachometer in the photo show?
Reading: 275,rpm
